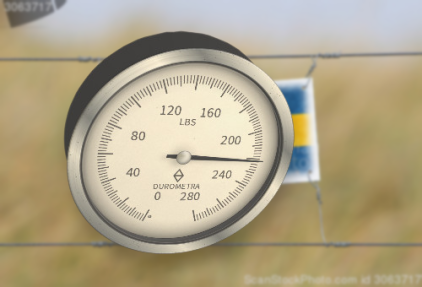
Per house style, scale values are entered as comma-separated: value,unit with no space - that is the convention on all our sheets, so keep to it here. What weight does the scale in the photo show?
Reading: 220,lb
